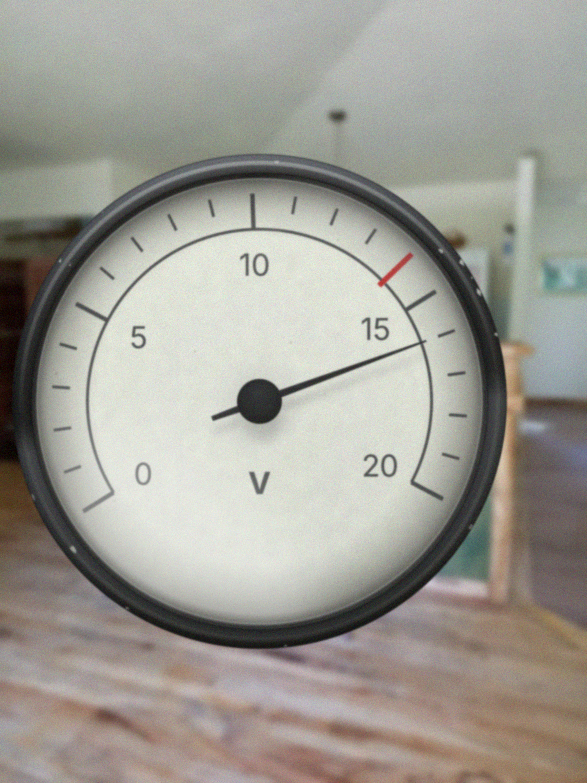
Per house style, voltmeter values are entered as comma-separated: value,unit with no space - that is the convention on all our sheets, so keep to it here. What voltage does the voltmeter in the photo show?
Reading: 16,V
